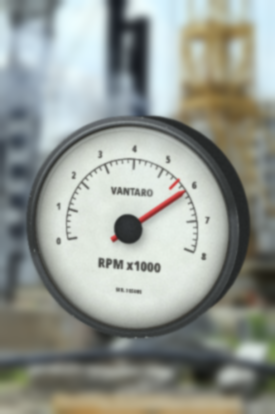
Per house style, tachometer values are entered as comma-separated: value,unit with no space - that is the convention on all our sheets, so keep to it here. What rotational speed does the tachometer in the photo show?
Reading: 6000,rpm
